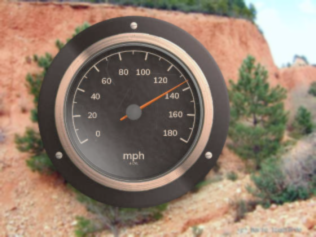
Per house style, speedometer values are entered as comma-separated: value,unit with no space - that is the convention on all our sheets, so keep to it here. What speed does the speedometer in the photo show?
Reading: 135,mph
